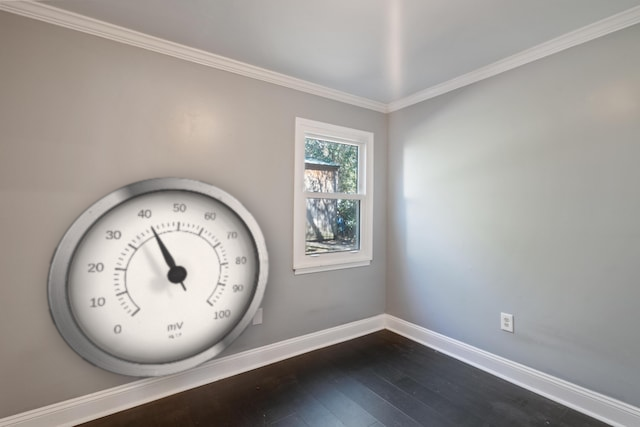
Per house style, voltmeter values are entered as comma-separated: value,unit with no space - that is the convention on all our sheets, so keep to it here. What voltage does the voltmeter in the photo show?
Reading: 40,mV
